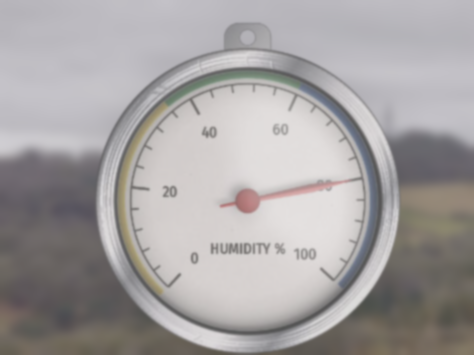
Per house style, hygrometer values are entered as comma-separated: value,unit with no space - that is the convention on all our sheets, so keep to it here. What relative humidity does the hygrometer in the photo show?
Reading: 80,%
